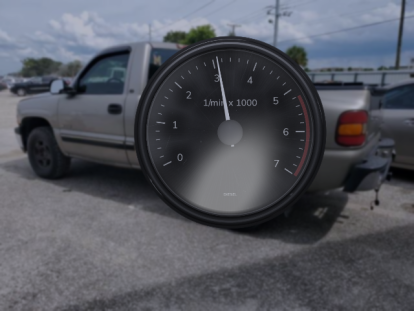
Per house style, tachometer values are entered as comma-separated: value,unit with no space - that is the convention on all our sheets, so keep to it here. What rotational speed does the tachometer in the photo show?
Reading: 3100,rpm
